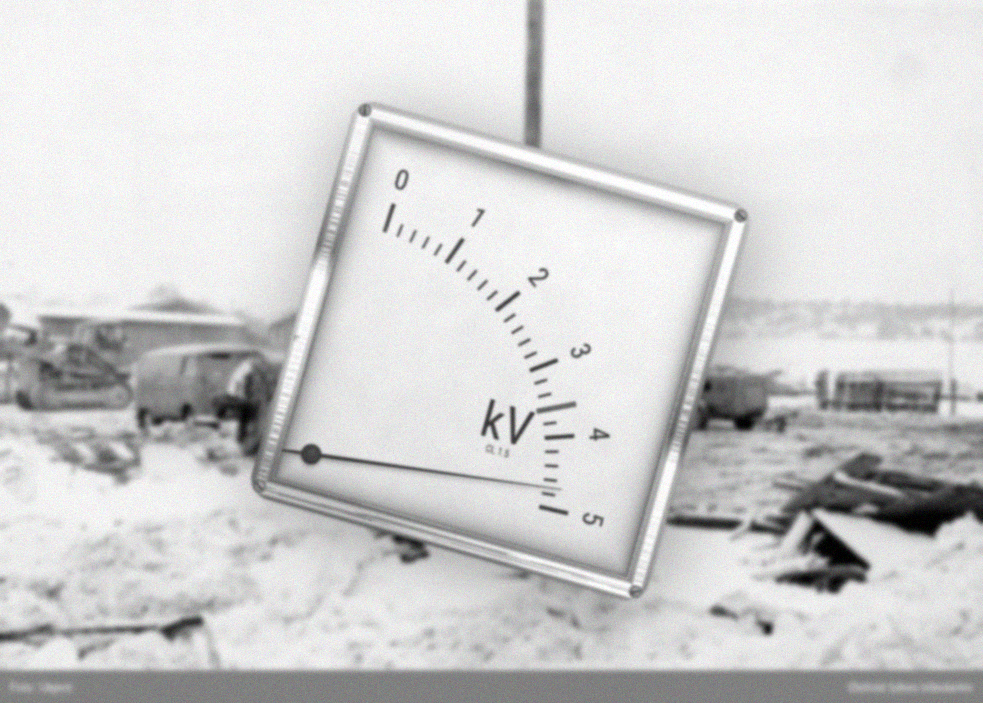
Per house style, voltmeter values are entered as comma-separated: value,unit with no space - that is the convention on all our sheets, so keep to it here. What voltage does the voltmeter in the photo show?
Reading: 4.7,kV
